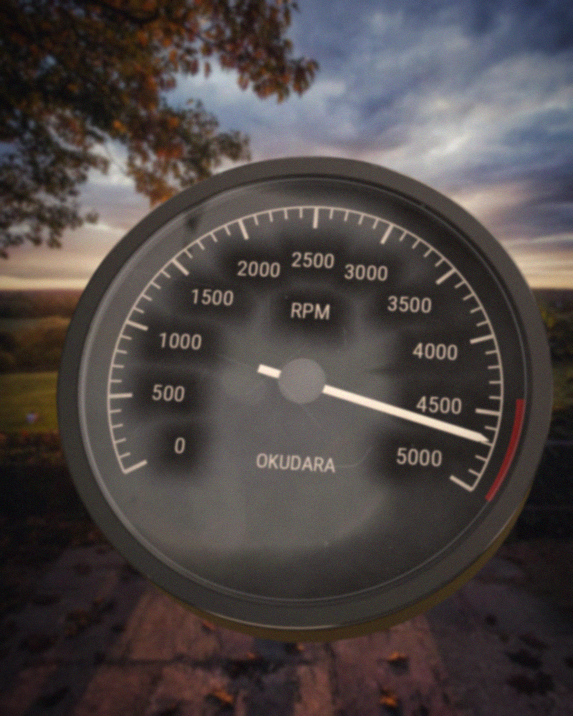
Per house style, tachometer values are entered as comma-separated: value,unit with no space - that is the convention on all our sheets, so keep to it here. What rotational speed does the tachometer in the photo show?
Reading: 4700,rpm
